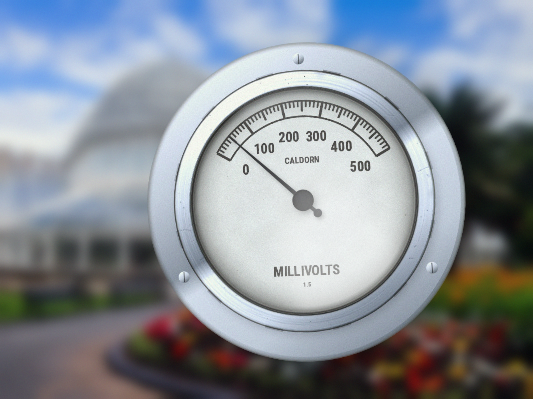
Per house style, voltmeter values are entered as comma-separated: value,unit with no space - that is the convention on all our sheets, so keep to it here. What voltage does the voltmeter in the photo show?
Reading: 50,mV
